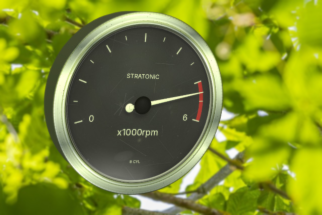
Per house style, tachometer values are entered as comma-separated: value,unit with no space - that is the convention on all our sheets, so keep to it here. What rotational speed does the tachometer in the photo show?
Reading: 5250,rpm
